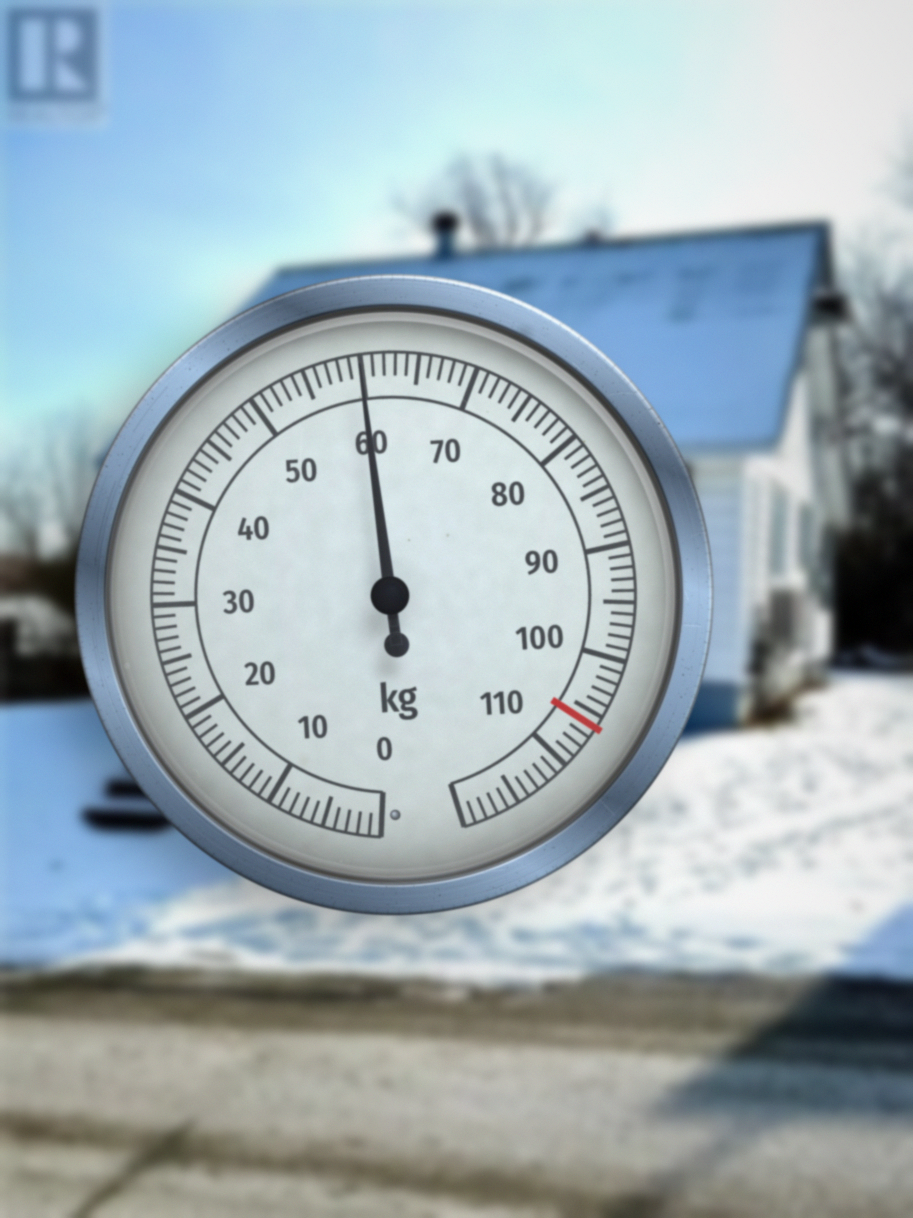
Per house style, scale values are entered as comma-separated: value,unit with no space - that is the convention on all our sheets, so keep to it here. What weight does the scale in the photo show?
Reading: 60,kg
